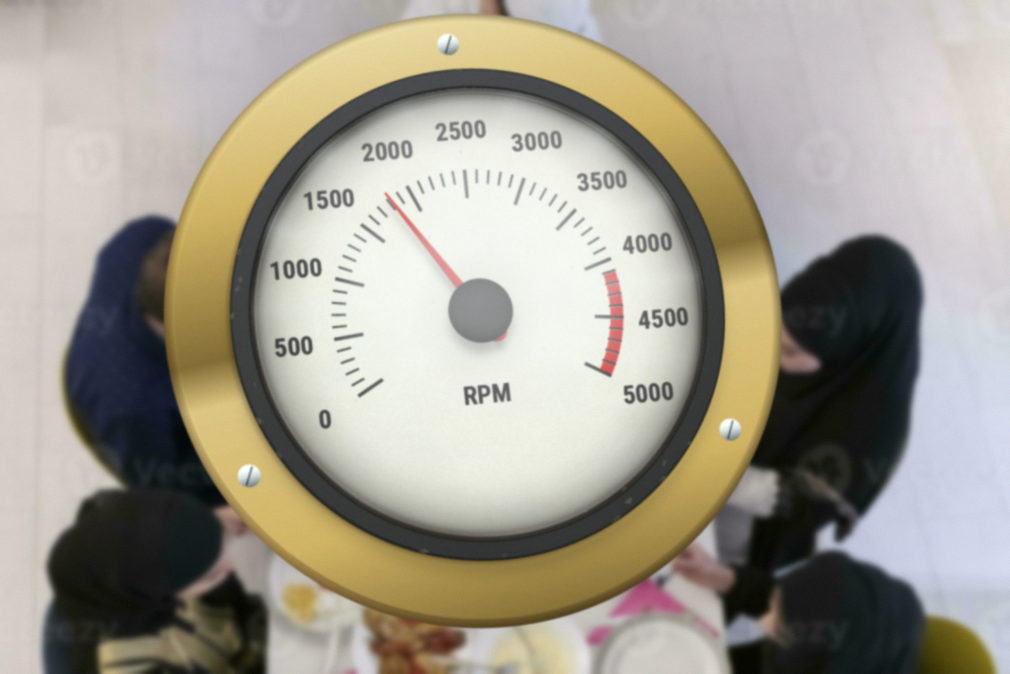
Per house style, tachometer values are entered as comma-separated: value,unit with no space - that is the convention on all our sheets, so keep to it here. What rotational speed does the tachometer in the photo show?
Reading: 1800,rpm
